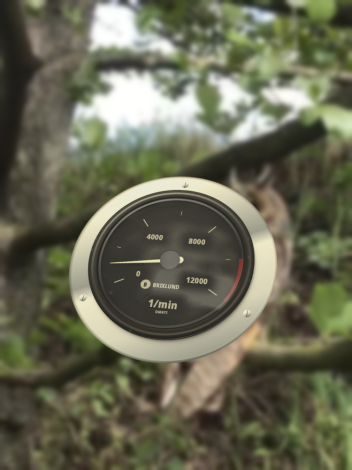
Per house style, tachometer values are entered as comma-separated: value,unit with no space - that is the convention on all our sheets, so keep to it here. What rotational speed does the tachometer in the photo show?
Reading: 1000,rpm
